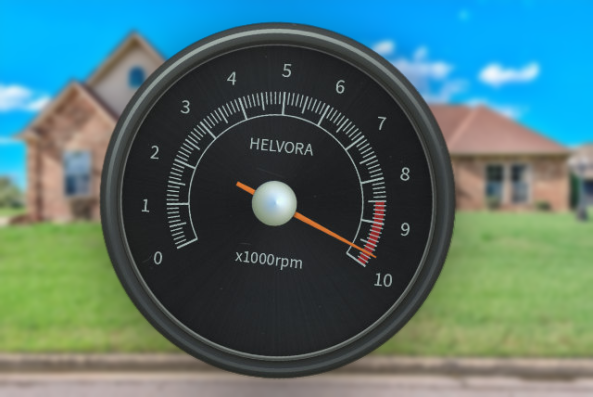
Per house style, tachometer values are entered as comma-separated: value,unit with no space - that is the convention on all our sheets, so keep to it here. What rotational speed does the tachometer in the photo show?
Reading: 9700,rpm
